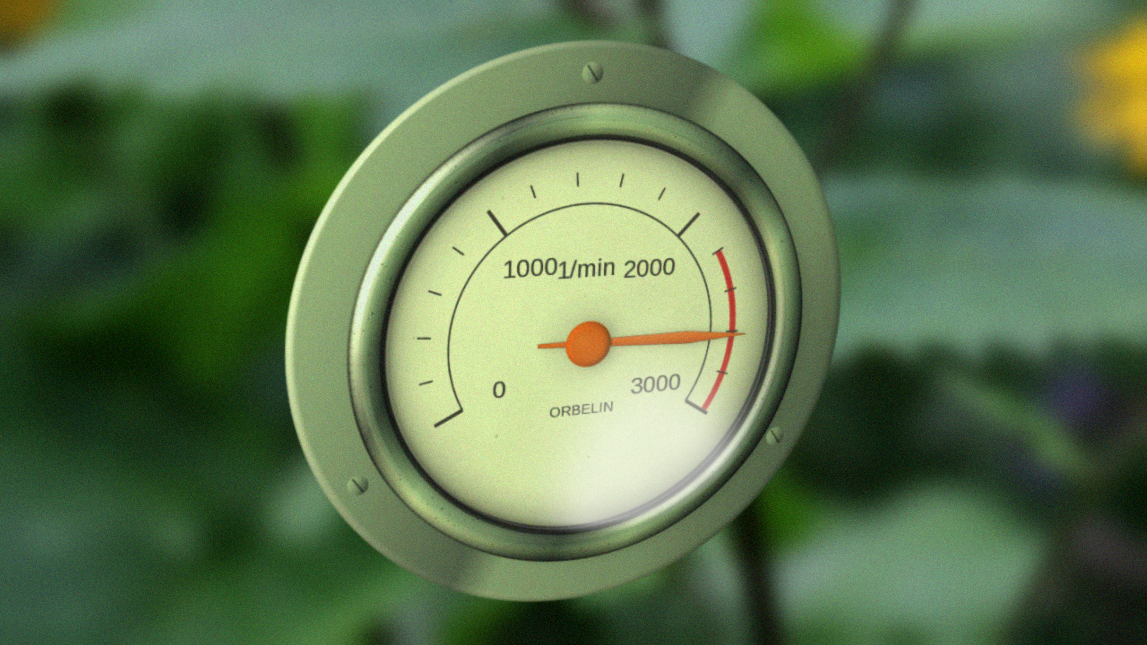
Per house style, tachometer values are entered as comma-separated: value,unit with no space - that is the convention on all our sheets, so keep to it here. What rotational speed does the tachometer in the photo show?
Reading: 2600,rpm
